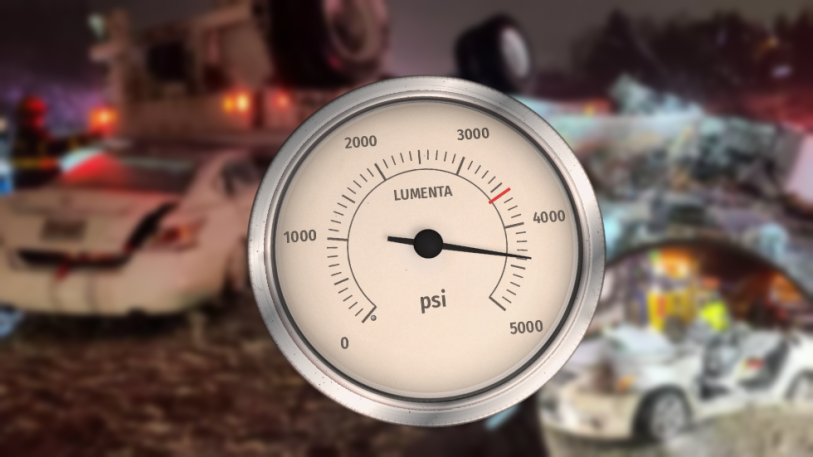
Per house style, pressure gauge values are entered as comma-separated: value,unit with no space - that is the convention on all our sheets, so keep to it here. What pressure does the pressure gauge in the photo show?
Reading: 4400,psi
